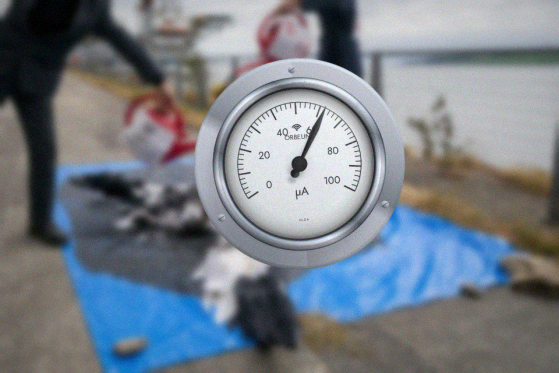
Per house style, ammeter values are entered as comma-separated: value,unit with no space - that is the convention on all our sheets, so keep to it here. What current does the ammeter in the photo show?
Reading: 62,µA
